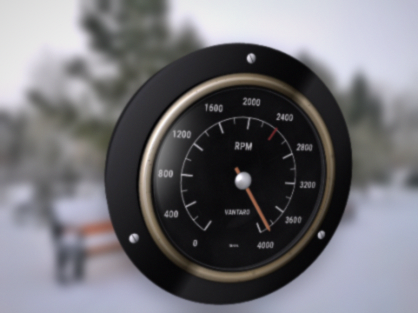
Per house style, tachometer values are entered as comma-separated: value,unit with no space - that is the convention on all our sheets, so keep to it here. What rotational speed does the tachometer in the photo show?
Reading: 3900,rpm
